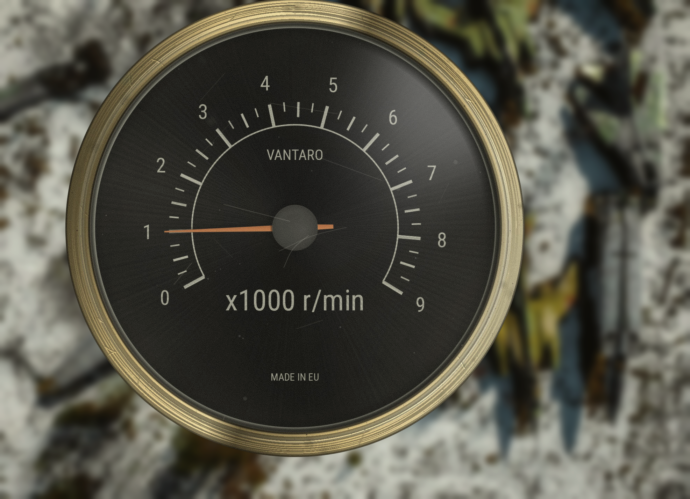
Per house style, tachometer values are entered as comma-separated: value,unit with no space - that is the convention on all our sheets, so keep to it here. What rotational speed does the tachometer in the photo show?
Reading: 1000,rpm
